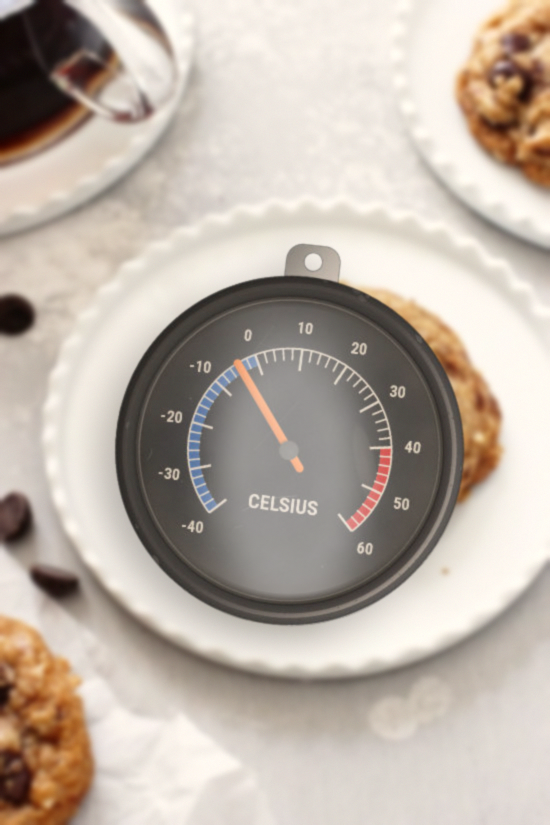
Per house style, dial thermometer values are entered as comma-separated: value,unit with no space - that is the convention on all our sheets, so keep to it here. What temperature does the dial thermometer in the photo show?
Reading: -4,°C
